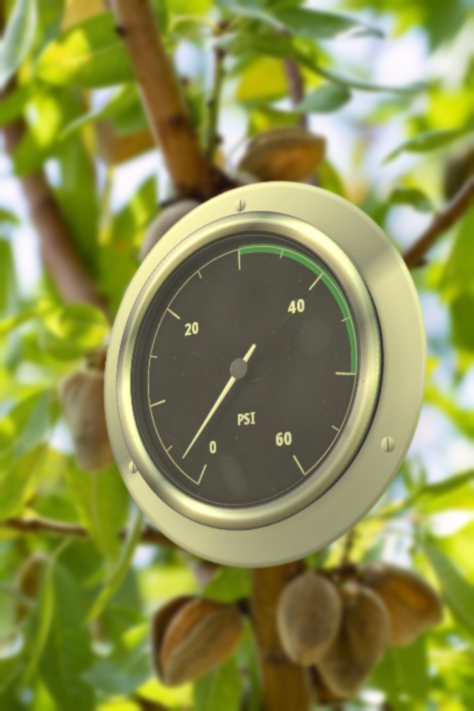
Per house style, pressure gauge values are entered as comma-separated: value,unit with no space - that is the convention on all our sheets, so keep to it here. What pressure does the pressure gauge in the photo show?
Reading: 2.5,psi
